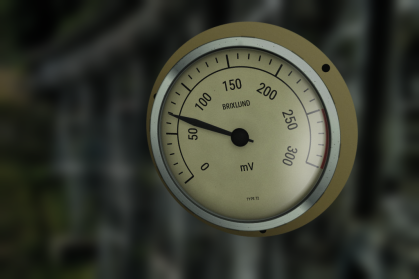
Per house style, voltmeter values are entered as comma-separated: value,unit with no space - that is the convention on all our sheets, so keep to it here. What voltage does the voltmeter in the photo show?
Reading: 70,mV
